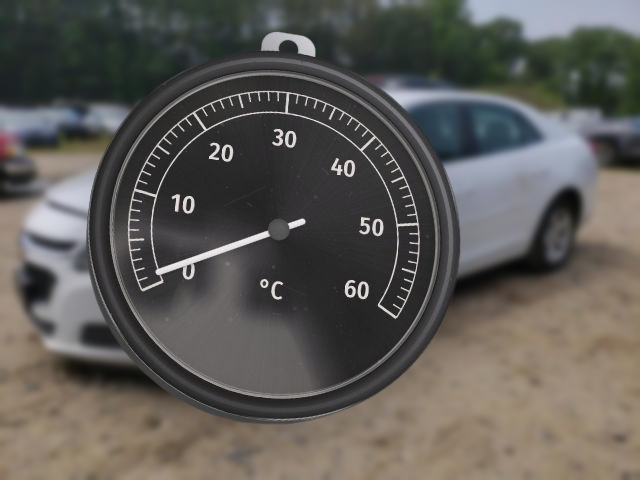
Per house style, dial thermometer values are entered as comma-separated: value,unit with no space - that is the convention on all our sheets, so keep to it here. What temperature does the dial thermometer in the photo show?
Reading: 1,°C
